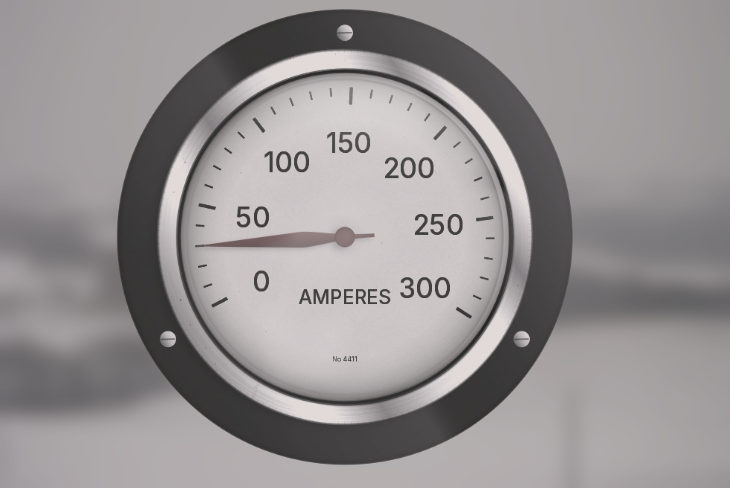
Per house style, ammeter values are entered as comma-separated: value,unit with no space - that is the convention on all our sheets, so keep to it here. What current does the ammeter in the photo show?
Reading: 30,A
